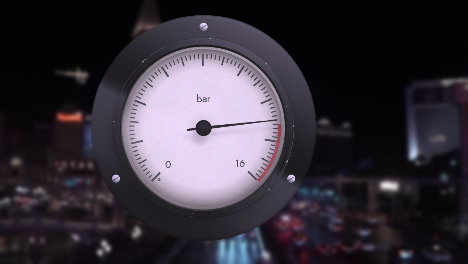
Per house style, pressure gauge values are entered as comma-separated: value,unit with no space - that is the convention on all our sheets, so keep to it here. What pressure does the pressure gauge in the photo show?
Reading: 13,bar
